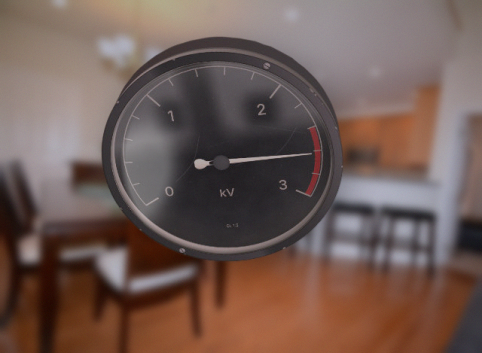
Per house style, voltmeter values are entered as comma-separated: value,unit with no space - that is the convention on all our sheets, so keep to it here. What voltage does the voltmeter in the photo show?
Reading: 2.6,kV
